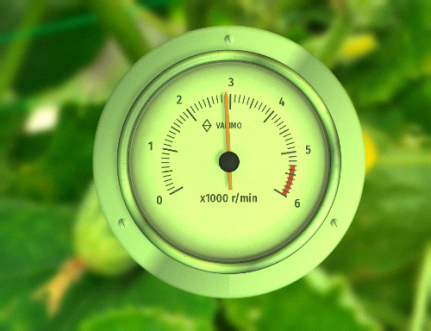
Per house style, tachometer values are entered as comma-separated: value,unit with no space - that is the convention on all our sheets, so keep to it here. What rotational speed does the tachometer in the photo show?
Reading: 2900,rpm
